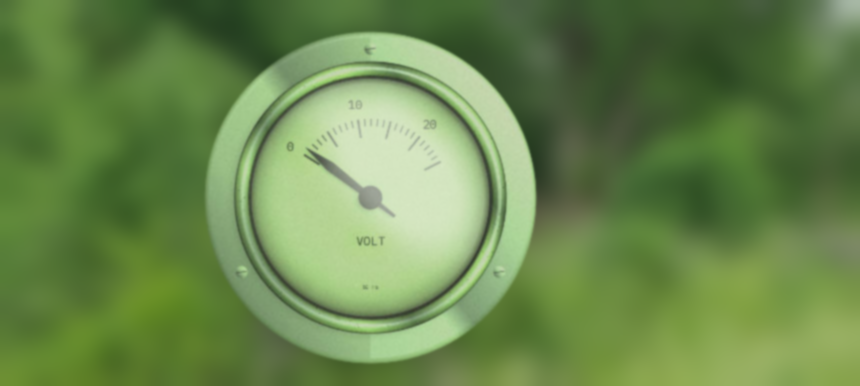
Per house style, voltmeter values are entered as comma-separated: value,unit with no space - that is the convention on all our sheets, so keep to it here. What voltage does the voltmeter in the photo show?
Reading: 1,V
